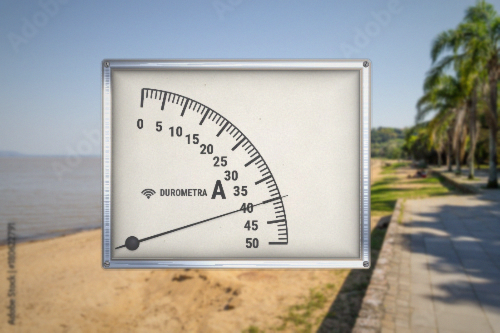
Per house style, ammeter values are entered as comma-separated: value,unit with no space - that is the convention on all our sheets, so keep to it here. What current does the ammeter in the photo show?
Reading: 40,A
